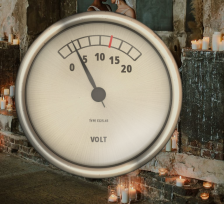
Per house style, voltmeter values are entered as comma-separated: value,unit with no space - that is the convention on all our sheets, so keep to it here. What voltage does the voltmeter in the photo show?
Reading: 3.75,V
